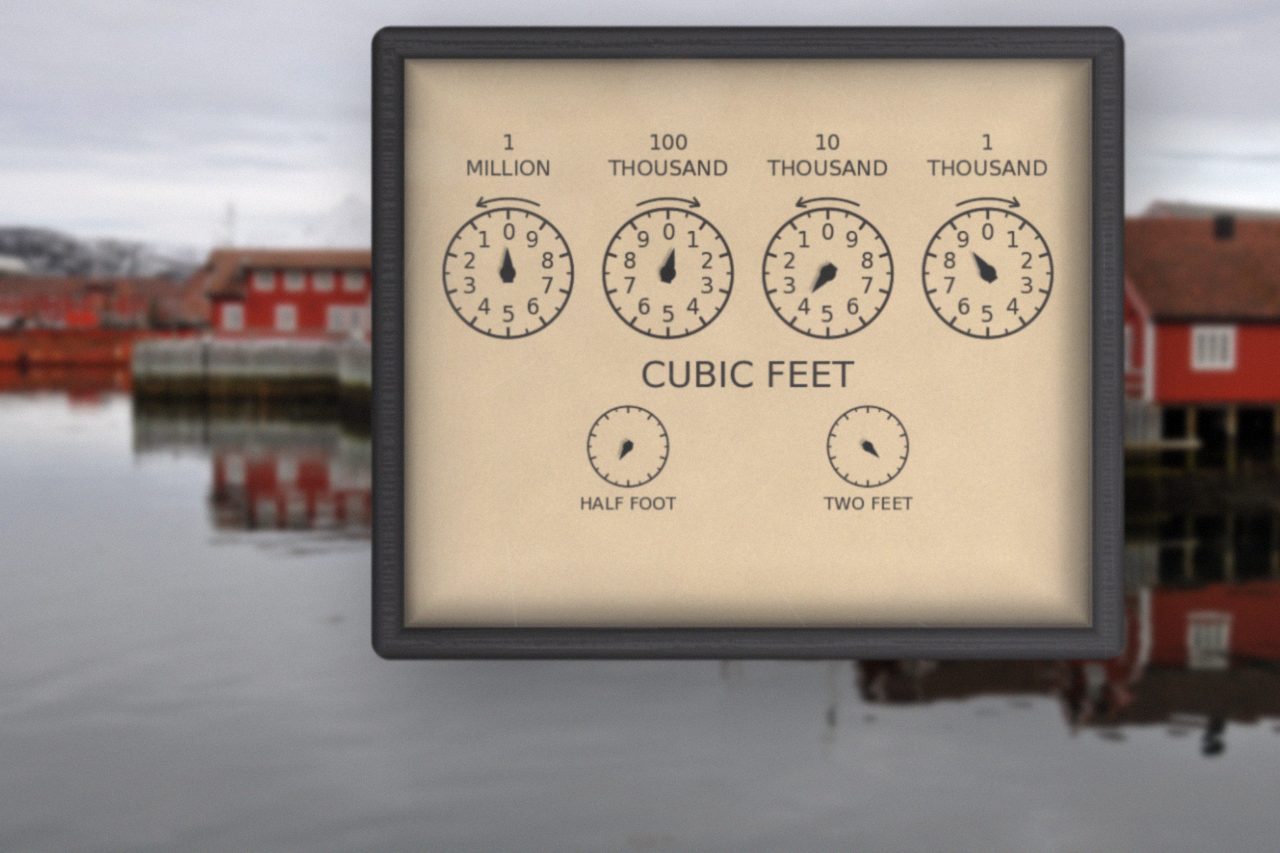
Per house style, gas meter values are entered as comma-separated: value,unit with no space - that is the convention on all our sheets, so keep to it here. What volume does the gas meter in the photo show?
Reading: 3900,ft³
